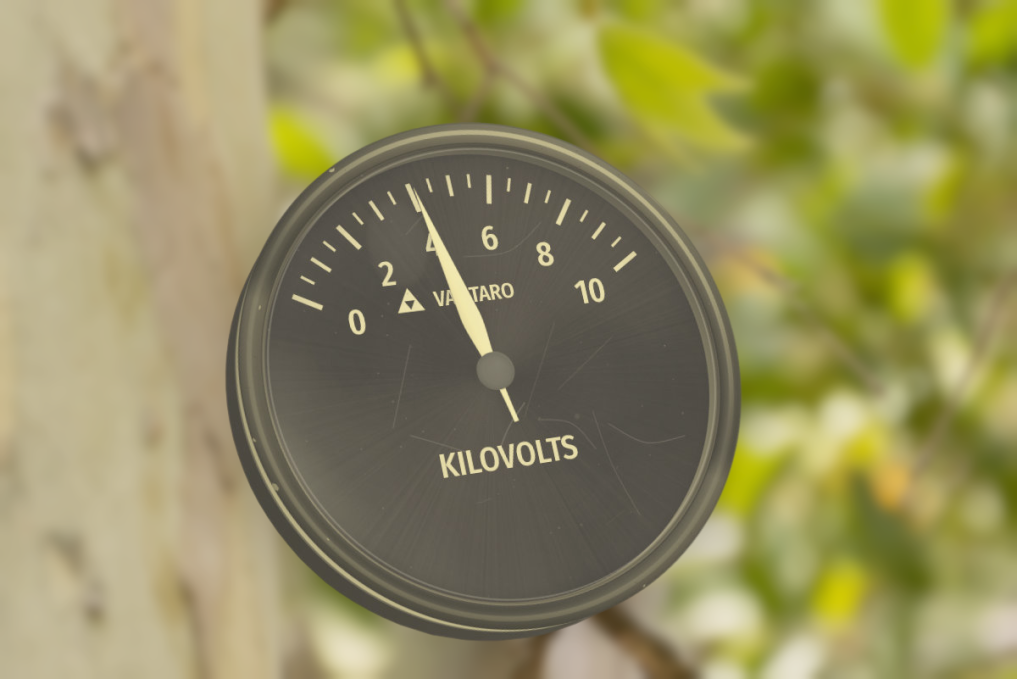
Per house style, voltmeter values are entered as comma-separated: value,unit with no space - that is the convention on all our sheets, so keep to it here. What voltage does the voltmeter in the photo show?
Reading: 4,kV
